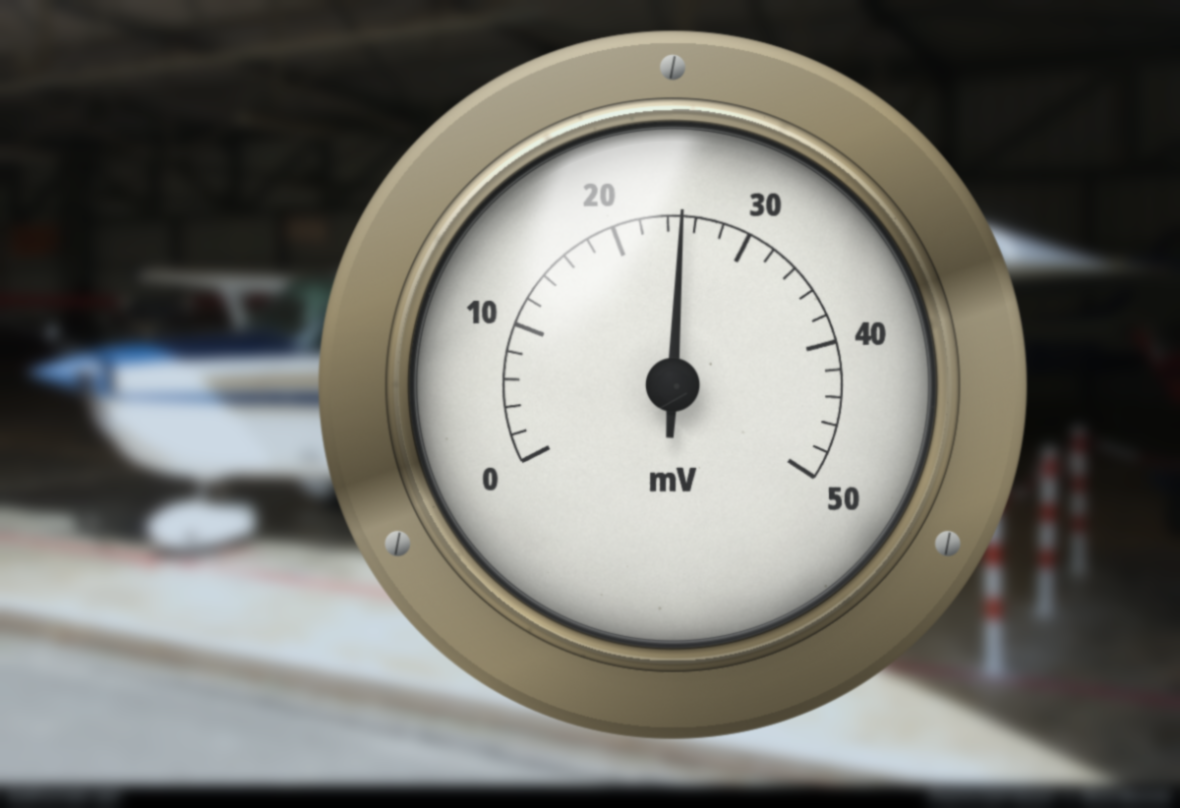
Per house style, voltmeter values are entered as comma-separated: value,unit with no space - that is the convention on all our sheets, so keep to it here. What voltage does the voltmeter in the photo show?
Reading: 25,mV
